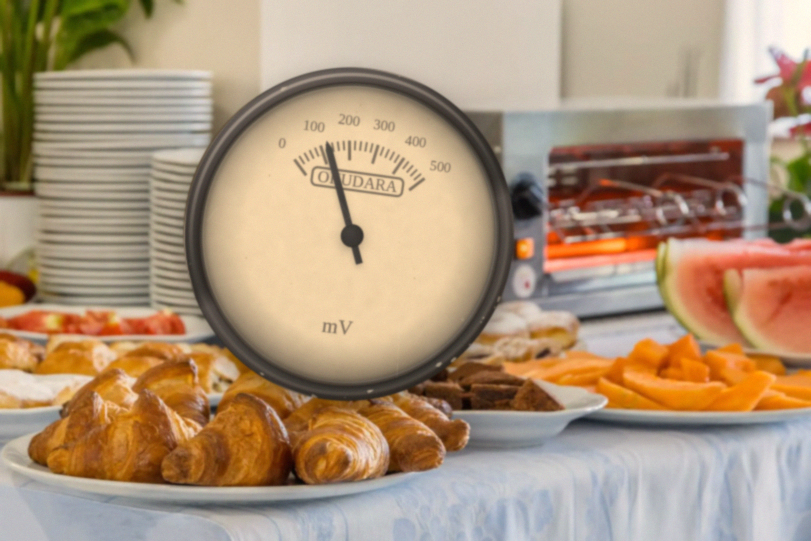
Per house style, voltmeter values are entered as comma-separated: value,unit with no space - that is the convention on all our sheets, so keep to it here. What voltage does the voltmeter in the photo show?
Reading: 120,mV
